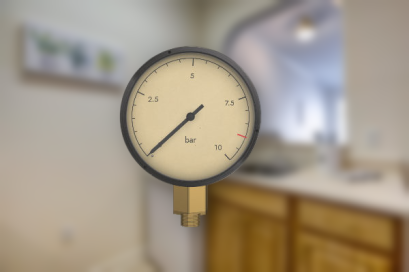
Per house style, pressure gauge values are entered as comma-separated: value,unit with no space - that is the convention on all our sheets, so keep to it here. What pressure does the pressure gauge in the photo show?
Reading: 0,bar
